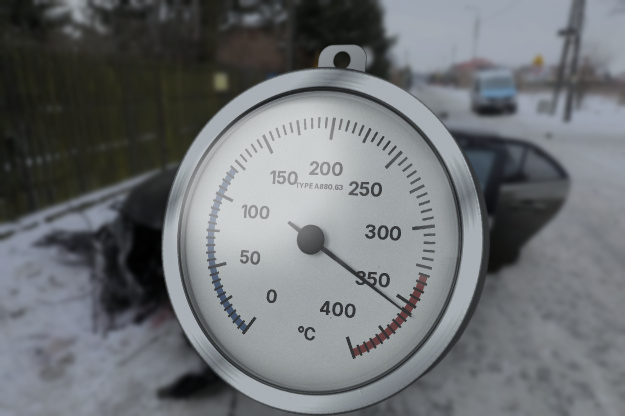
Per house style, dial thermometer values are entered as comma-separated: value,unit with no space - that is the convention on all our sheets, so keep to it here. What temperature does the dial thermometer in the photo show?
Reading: 355,°C
